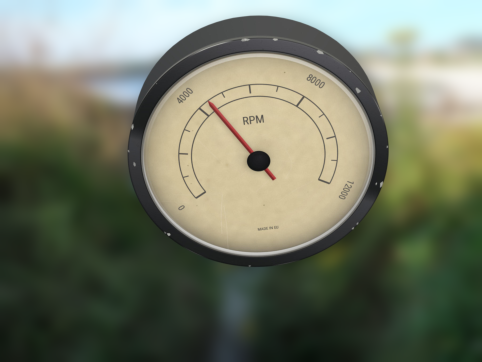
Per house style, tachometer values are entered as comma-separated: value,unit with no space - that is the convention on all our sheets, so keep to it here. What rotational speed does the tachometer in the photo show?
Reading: 4500,rpm
